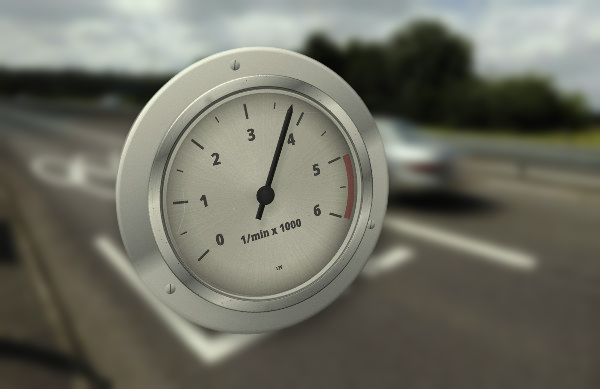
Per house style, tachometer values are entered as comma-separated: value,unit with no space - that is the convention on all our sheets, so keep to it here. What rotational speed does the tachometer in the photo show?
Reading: 3750,rpm
